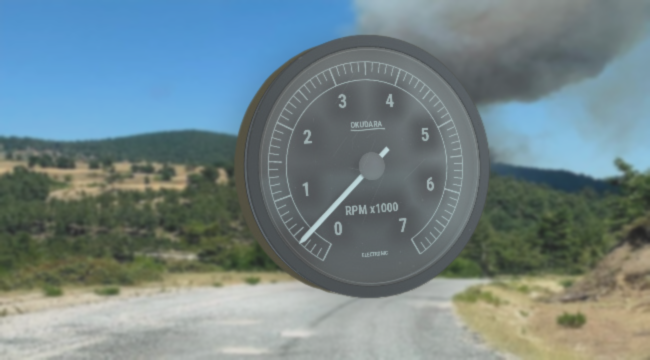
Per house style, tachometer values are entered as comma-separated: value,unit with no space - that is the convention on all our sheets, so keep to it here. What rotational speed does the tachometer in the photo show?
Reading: 400,rpm
